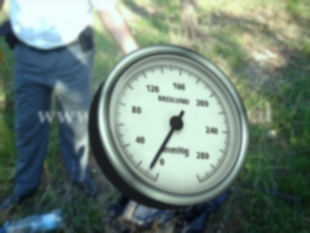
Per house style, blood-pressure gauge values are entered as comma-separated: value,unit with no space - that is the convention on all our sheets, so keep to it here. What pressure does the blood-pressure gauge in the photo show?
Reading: 10,mmHg
